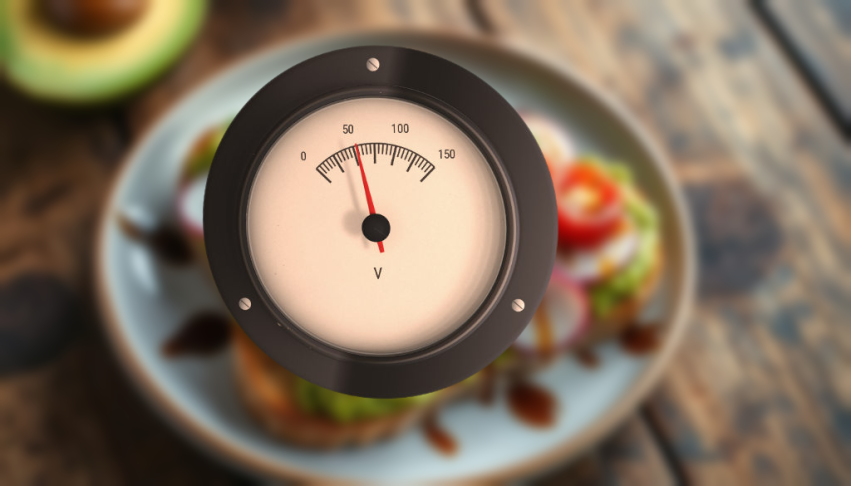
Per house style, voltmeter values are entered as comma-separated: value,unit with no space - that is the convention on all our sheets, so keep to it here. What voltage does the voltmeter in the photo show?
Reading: 55,V
